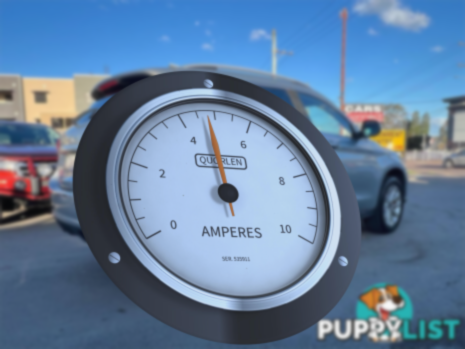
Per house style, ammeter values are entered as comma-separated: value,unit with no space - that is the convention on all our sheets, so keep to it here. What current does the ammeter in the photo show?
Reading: 4.75,A
